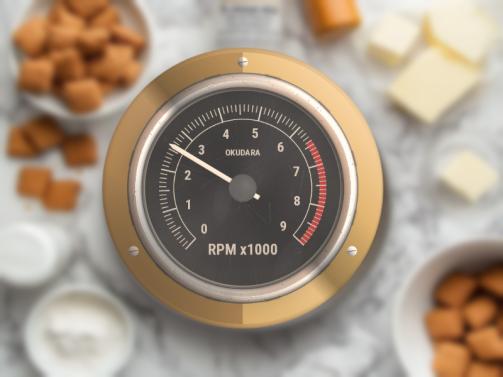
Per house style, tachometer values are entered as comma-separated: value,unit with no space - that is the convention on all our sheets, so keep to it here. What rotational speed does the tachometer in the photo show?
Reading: 2600,rpm
